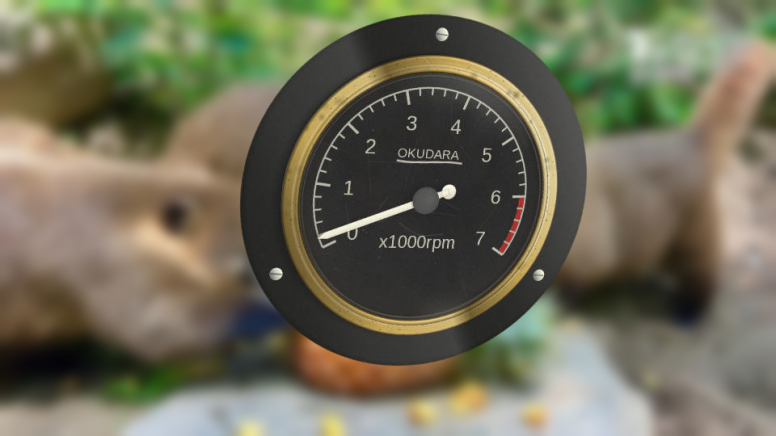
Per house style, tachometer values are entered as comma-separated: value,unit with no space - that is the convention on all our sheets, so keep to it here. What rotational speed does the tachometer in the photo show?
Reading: 200,rpm
